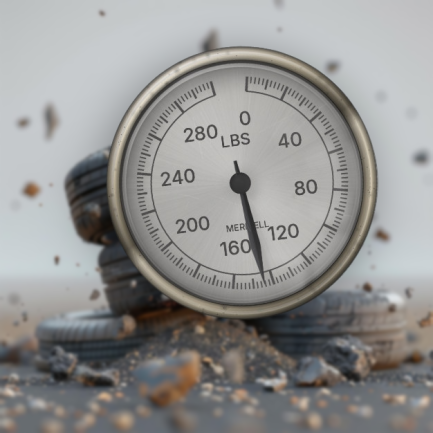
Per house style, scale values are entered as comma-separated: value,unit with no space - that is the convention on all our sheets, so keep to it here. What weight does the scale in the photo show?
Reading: 144,lb
